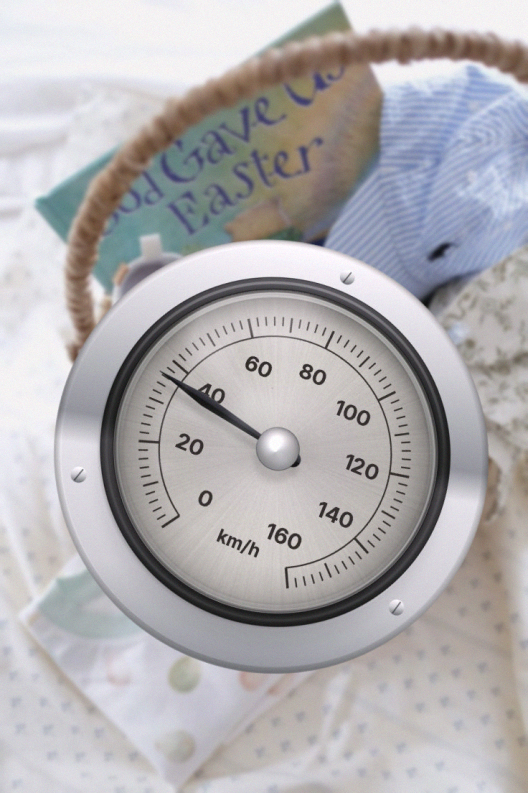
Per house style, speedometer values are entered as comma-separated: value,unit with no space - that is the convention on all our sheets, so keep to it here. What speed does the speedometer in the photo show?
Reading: 36,km/h
